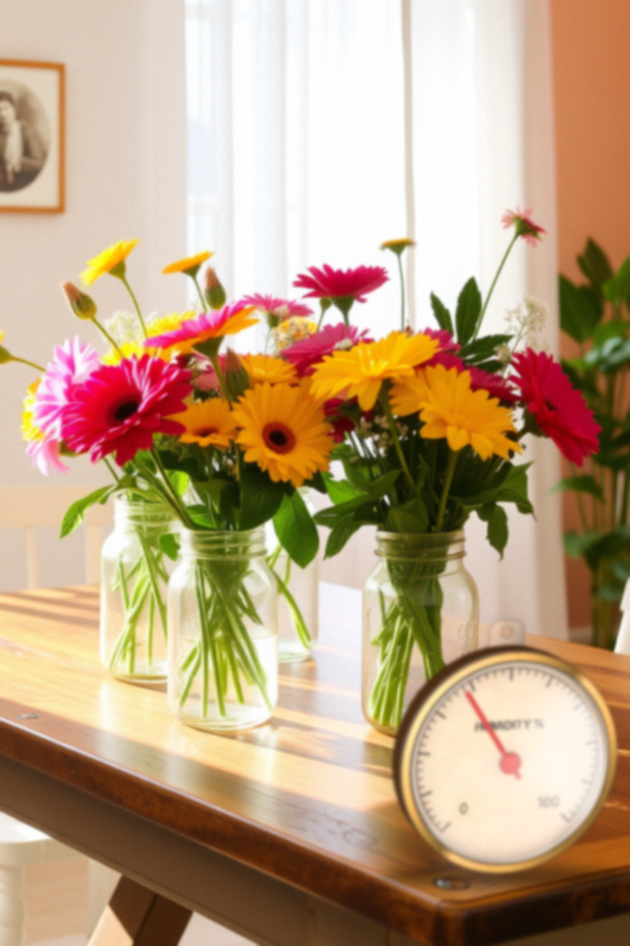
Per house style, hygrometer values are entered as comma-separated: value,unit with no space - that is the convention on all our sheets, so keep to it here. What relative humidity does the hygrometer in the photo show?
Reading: 38,%
